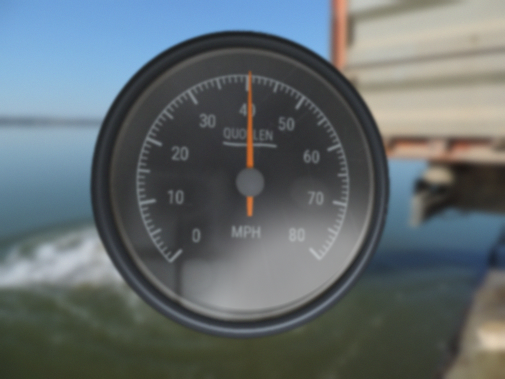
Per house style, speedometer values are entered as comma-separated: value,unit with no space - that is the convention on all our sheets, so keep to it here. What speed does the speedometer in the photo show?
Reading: 40,mph
